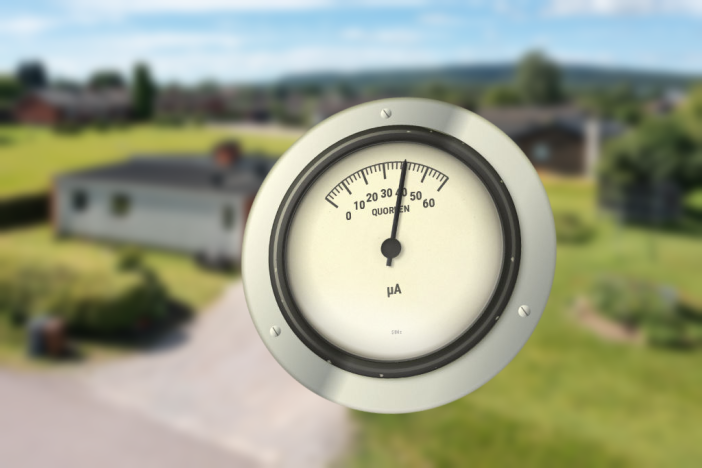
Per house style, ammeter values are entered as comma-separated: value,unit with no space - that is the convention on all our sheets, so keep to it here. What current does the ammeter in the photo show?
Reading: 40,µA
